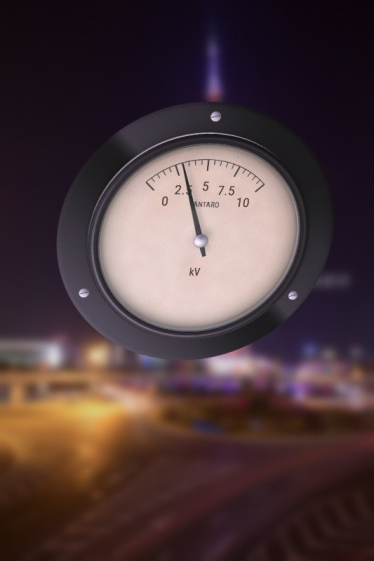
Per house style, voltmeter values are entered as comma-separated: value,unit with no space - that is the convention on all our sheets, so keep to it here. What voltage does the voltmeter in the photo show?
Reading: 3,kV
